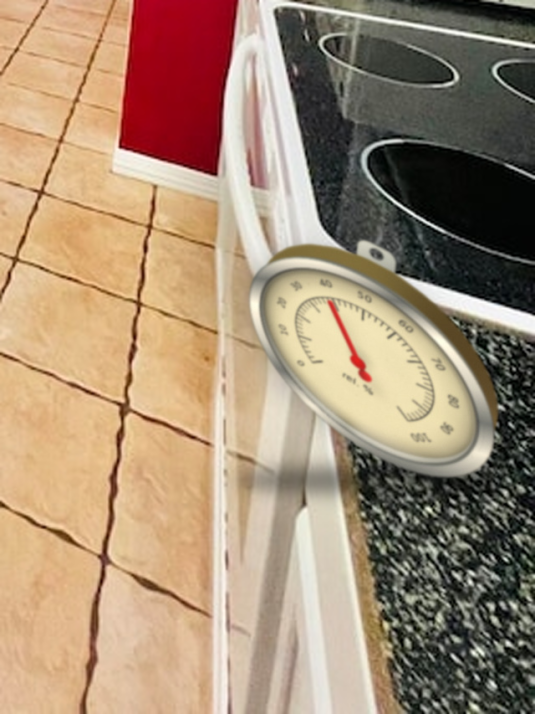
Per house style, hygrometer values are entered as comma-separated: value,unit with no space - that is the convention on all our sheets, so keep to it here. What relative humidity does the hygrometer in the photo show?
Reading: 40,%
